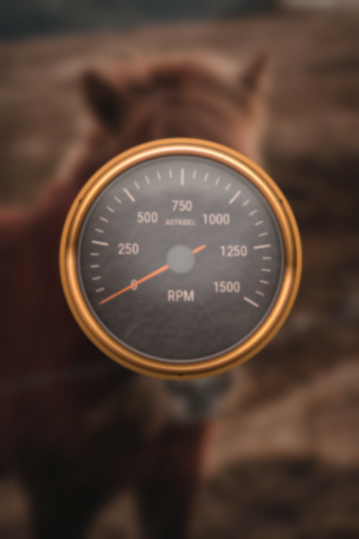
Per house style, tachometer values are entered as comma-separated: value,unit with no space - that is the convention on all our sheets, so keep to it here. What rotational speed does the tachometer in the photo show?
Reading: 0,rpm
